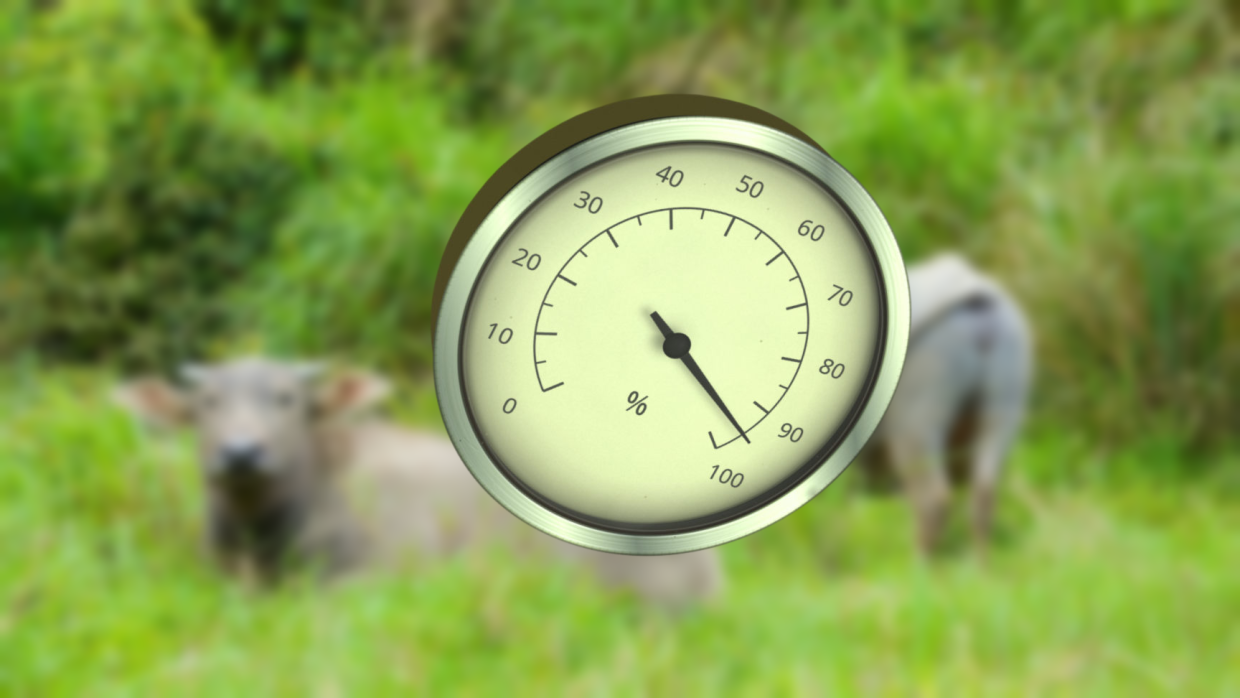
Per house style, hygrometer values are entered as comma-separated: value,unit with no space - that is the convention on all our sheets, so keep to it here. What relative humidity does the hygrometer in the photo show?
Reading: 95,%
